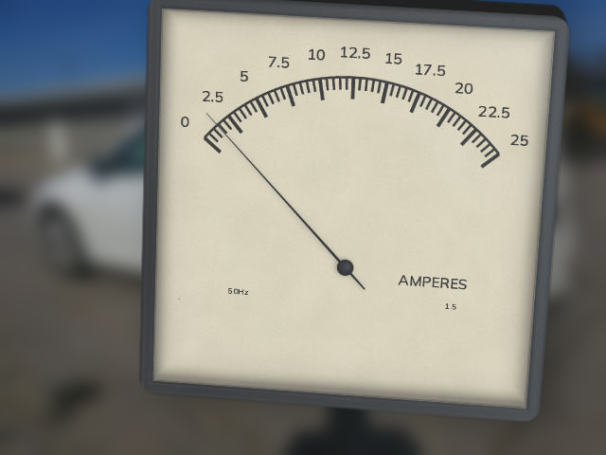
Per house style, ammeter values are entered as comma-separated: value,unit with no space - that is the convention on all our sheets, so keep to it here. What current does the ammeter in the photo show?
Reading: 1.5,A
